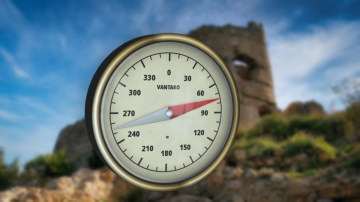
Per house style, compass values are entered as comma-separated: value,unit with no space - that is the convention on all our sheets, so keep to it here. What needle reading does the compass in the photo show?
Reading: 75,°
